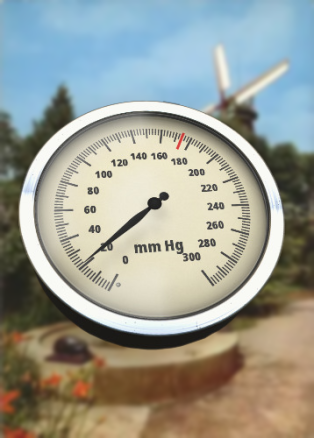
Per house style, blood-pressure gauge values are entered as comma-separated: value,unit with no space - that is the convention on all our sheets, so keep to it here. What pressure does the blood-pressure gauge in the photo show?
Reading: 20,mmHg
